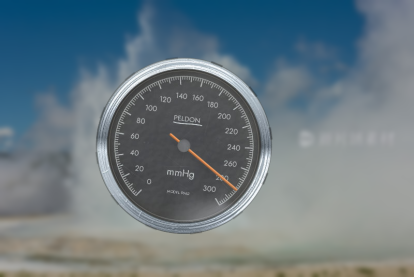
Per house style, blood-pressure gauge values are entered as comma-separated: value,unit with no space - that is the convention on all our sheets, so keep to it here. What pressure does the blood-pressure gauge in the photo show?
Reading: 280,mmHg
